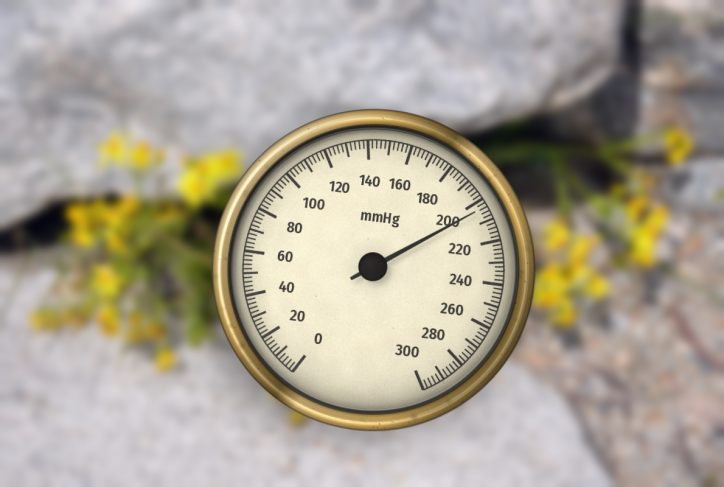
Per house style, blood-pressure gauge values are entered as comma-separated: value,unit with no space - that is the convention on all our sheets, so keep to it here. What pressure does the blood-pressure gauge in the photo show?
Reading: 204,mmHg
